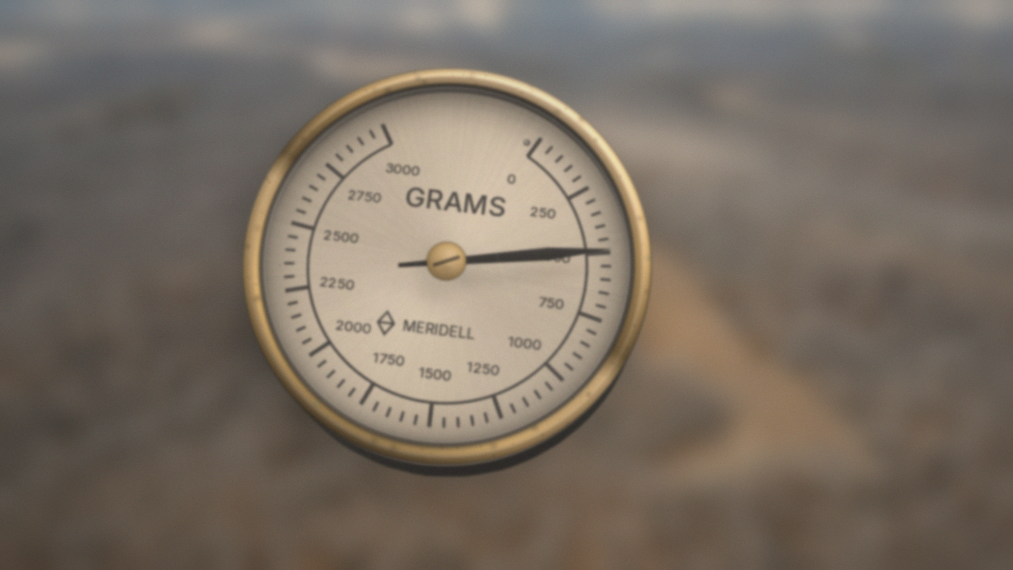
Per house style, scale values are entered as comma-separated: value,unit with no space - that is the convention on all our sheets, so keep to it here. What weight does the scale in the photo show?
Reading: 500,g
